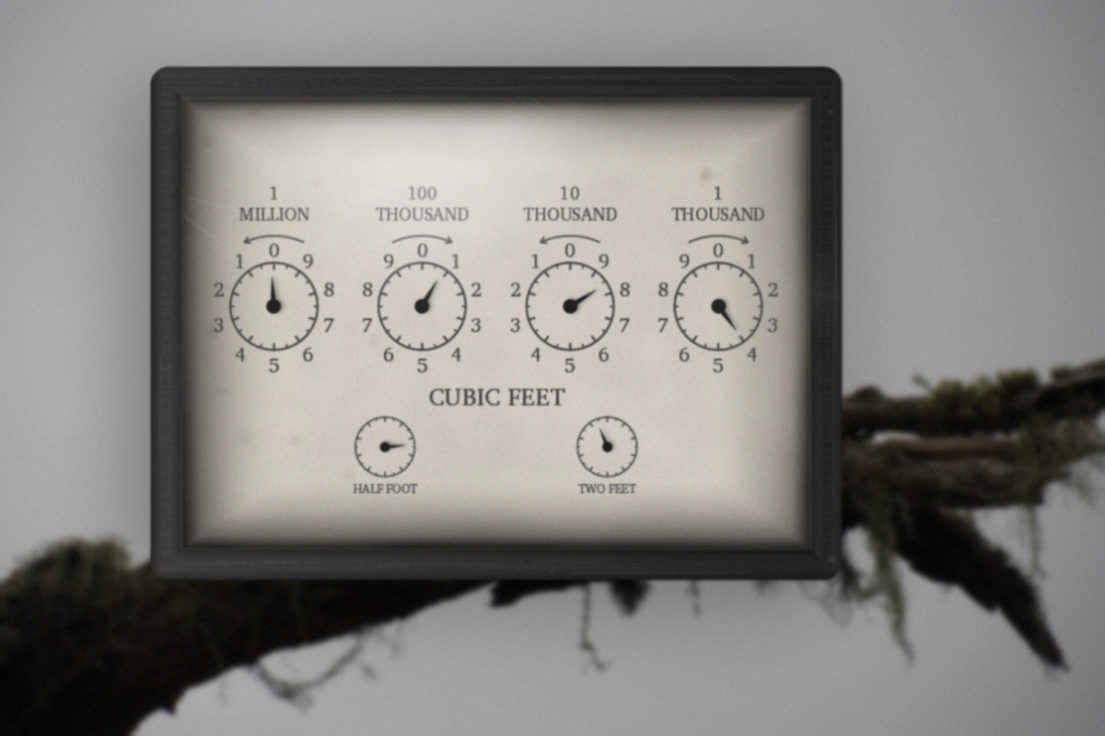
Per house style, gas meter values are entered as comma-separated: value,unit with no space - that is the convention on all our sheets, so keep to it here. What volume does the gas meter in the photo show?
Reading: 8400,ft³
